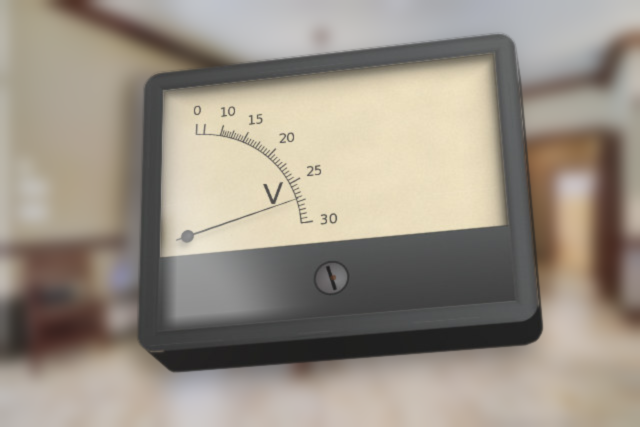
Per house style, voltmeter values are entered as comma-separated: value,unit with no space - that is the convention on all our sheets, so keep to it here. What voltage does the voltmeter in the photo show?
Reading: 27.5,V
